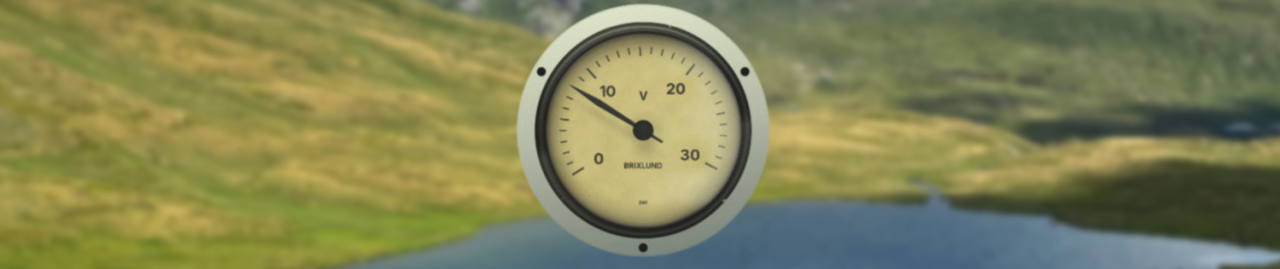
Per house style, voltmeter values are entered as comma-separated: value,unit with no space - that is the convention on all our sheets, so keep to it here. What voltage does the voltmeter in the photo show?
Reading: 8,V
